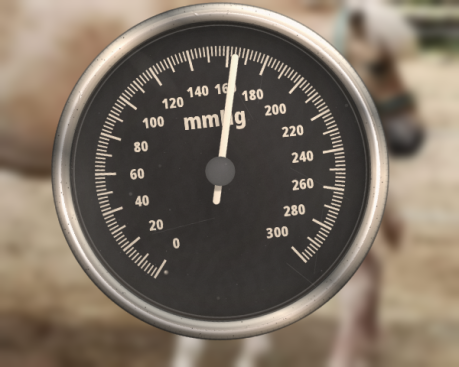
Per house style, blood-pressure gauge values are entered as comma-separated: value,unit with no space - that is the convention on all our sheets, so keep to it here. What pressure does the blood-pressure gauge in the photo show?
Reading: 164,mmHg
